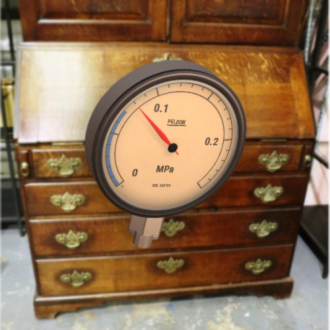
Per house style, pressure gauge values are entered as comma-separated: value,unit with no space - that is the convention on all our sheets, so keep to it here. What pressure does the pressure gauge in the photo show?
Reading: 0.08,MPa
